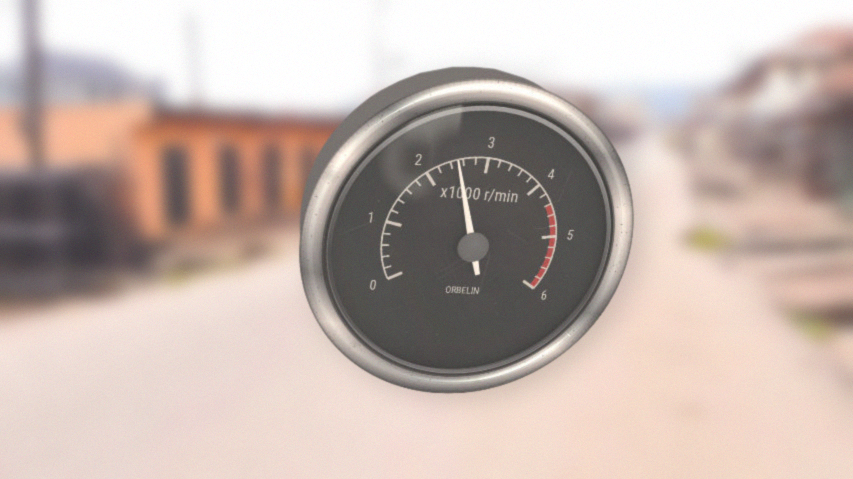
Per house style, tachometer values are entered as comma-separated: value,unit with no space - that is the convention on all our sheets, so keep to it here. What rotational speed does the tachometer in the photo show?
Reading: 2500,rpm
